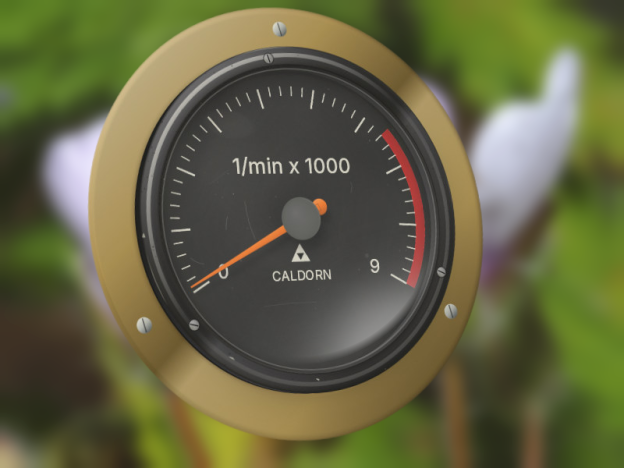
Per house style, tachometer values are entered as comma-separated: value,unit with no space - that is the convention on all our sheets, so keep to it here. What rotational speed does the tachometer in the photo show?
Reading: 100,rpm
